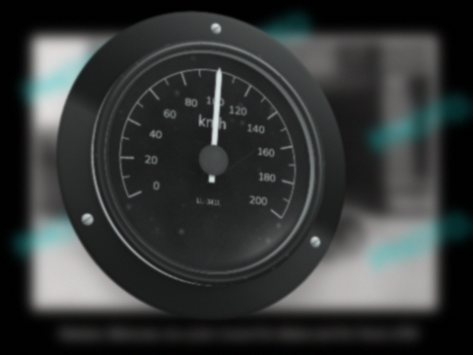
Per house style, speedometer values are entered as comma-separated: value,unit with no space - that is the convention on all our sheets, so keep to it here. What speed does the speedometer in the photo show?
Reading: 100,km/h
